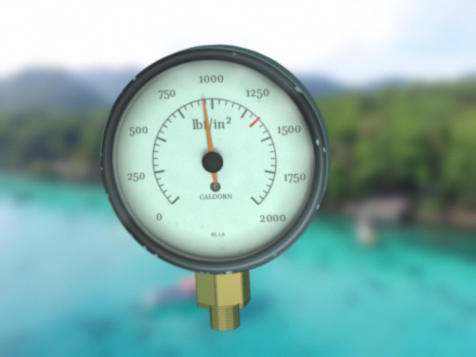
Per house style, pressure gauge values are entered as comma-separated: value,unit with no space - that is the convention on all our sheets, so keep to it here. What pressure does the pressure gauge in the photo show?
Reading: 950,psi
